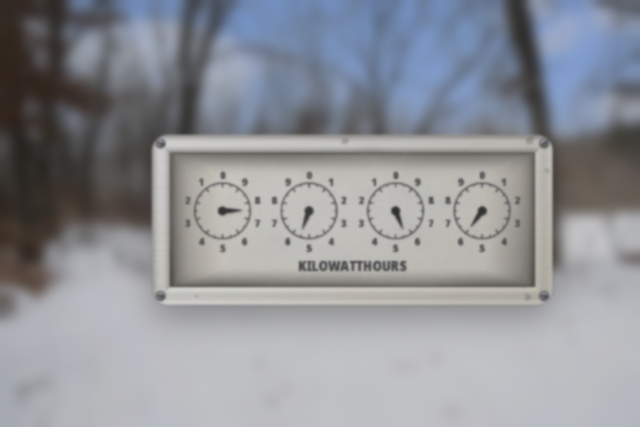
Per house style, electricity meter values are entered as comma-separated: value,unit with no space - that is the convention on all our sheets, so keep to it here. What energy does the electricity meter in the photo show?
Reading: 7556,kWh
